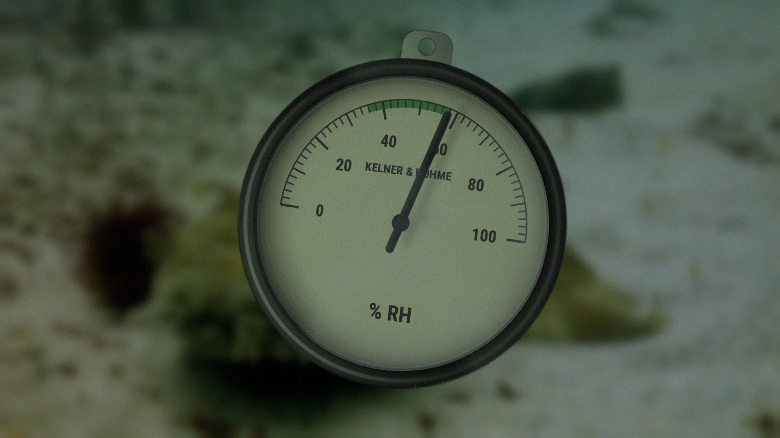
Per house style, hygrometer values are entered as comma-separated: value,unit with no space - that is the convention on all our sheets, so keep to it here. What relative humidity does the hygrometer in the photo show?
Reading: 58,%
